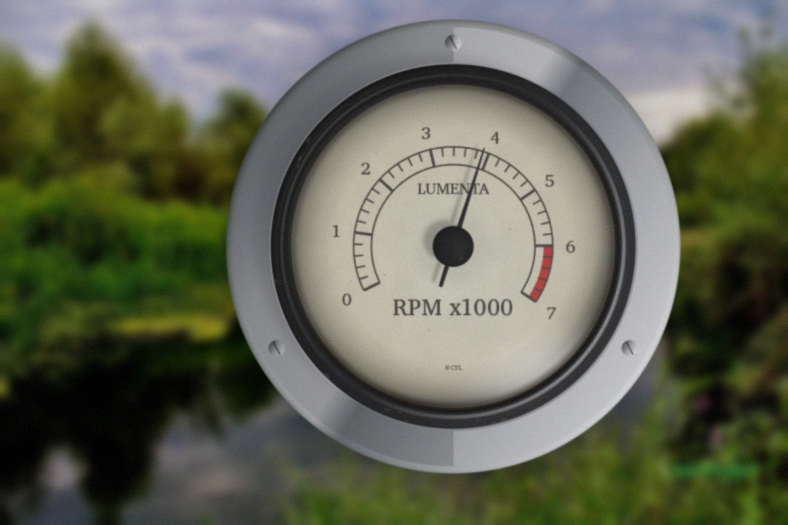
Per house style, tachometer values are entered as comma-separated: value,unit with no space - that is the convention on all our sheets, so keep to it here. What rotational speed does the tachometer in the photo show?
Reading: 3900,rpm
